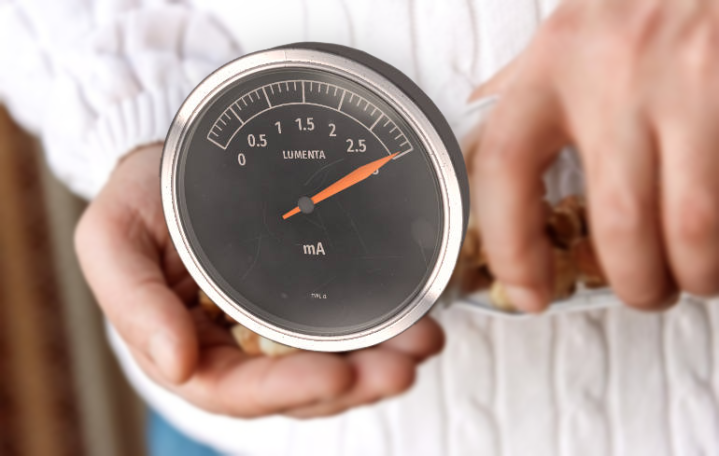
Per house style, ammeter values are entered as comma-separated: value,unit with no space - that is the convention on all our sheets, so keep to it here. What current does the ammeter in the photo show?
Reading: 2.95,mA
